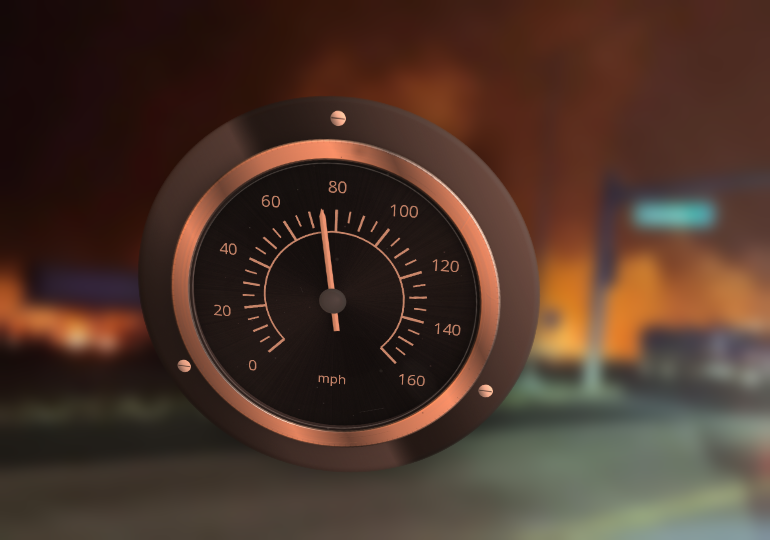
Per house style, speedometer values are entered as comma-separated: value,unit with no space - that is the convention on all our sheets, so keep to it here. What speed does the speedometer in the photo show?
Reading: 75,mph
